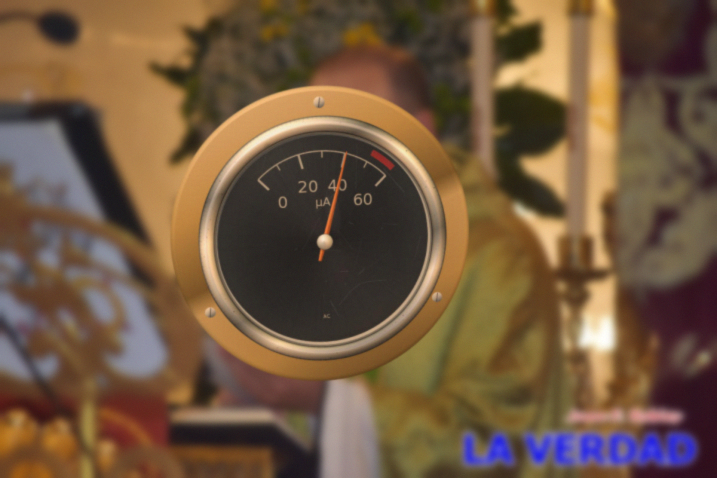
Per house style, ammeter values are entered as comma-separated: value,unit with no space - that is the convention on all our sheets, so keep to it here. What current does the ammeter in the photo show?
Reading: 40,µA
